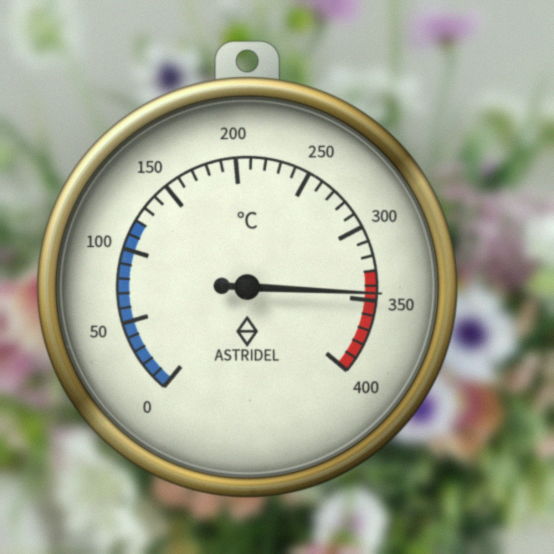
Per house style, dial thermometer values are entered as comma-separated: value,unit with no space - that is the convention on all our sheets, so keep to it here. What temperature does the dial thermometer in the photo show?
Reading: 345,°C
